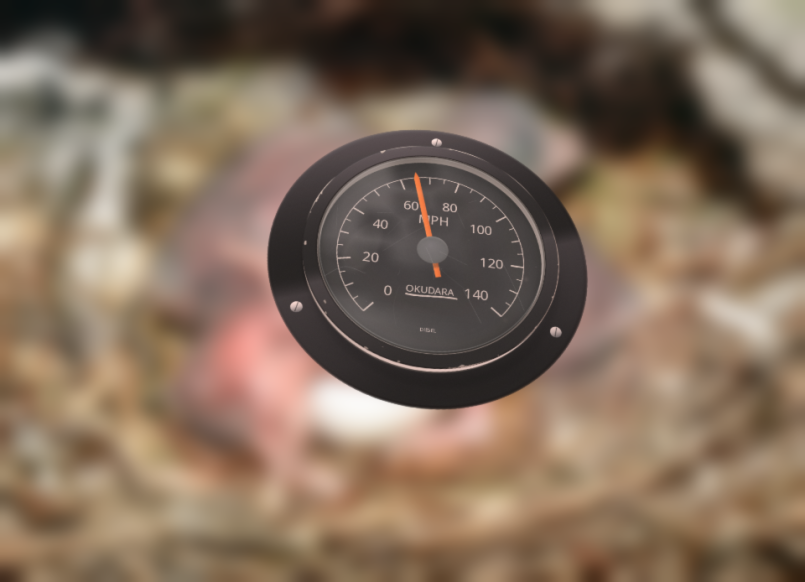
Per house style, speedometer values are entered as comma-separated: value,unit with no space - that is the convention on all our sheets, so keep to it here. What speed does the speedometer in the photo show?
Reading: 65,mph
